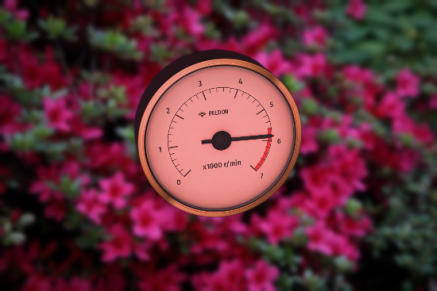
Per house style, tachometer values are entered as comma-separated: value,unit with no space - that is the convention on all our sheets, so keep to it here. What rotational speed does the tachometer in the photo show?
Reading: 5800,rpm
